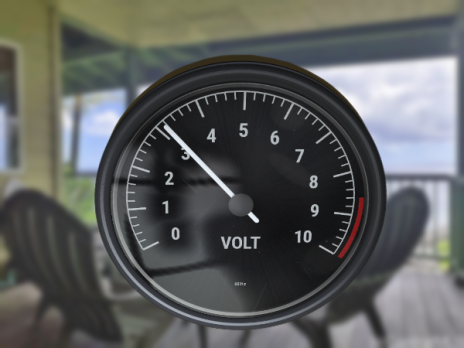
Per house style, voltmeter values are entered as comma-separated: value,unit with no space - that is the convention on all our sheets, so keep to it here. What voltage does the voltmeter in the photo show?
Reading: 3.2,V
